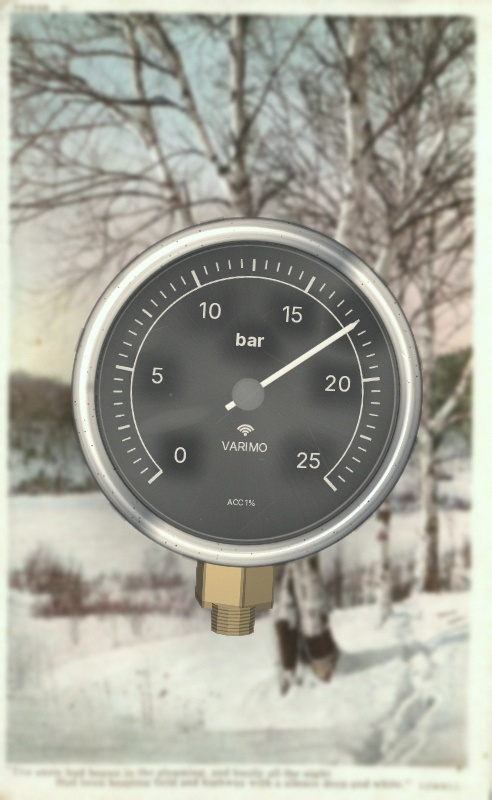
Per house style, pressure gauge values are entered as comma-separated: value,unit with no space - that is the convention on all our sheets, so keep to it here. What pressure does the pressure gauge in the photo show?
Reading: 17.5,bar
